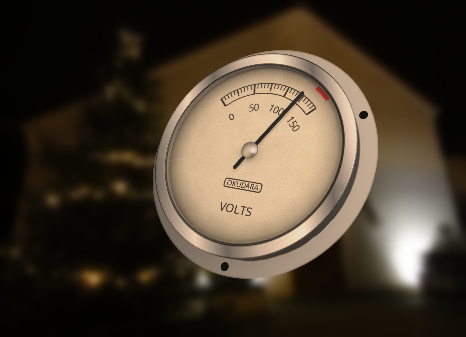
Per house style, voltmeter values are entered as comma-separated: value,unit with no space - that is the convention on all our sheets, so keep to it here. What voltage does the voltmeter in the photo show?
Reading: 125,V
